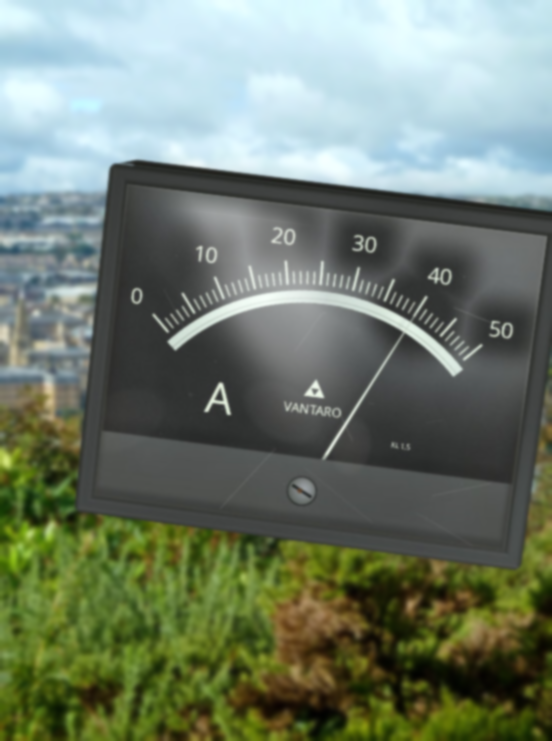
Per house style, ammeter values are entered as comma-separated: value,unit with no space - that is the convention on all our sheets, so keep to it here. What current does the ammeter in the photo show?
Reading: 40,A
